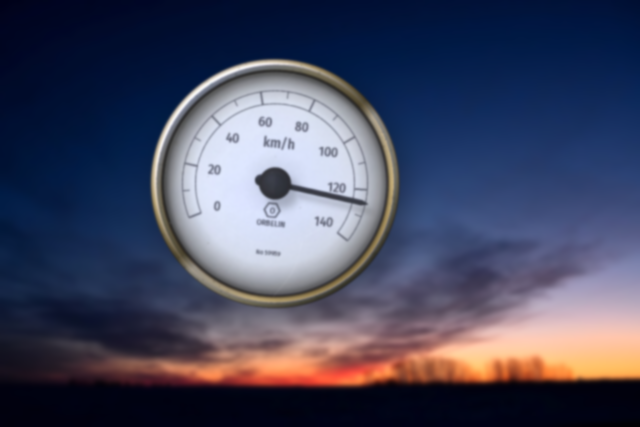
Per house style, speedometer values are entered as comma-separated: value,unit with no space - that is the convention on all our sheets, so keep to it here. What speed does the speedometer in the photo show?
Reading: 125,km/h
